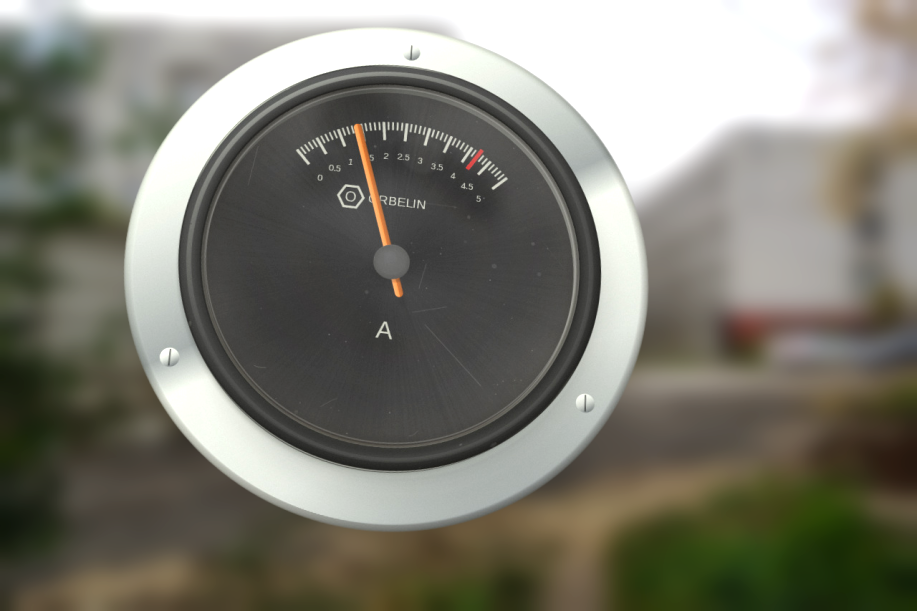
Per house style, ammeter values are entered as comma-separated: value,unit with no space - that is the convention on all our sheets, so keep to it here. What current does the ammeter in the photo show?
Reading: 1.4,A
